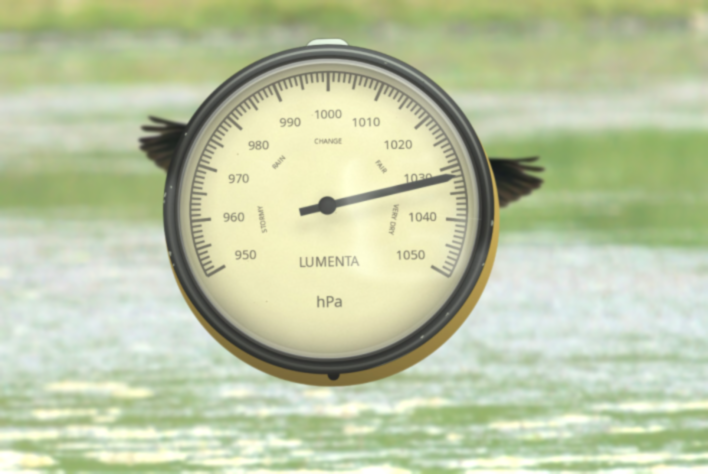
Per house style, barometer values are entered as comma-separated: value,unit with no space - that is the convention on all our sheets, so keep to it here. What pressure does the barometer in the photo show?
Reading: 1032,hPa
